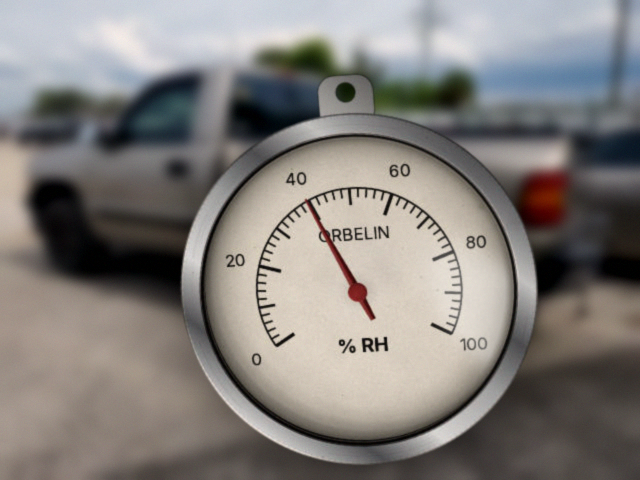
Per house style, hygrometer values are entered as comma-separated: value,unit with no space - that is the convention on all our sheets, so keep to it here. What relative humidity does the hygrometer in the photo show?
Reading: 40,%
